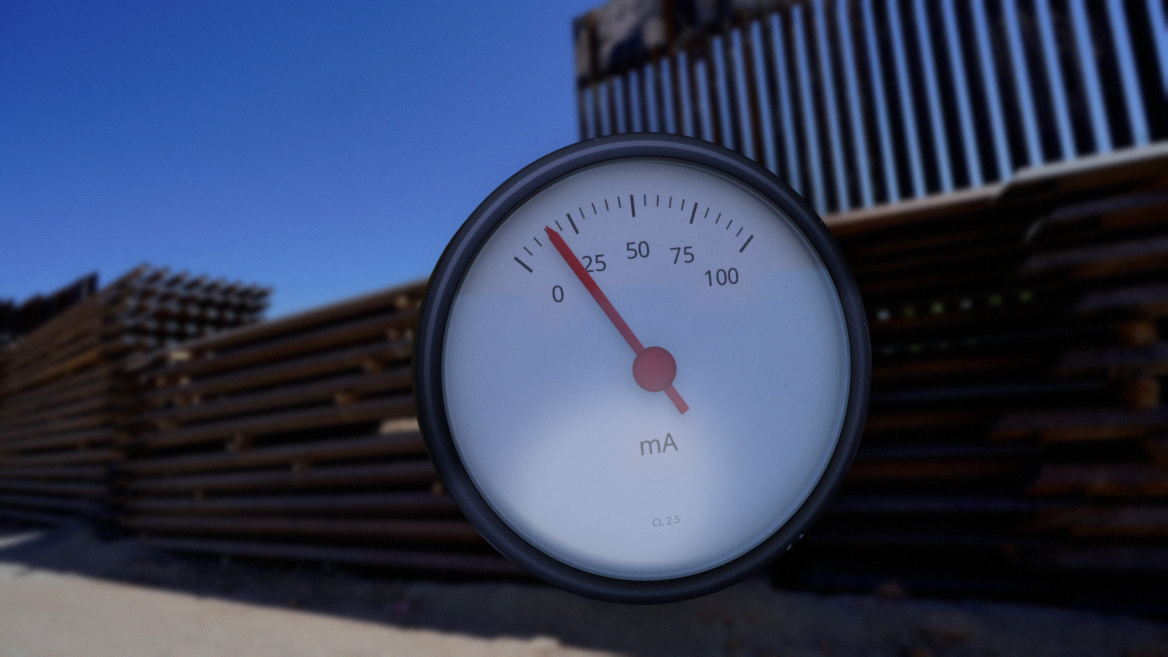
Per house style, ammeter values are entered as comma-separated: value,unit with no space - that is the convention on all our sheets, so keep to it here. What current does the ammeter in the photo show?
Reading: 15,mA
